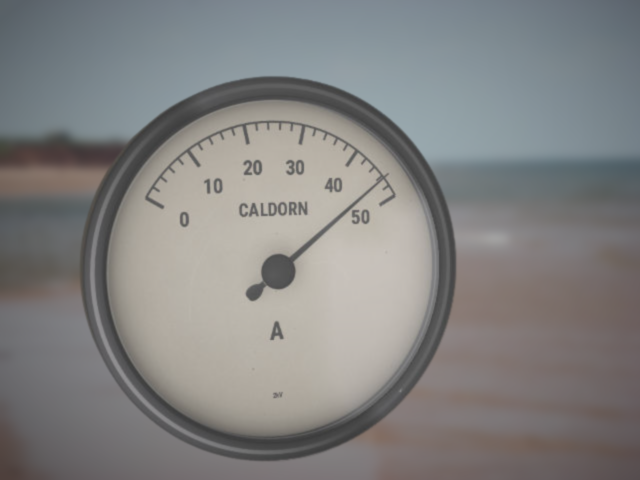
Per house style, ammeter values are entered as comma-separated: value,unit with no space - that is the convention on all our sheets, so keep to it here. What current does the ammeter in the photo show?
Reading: 46,A
